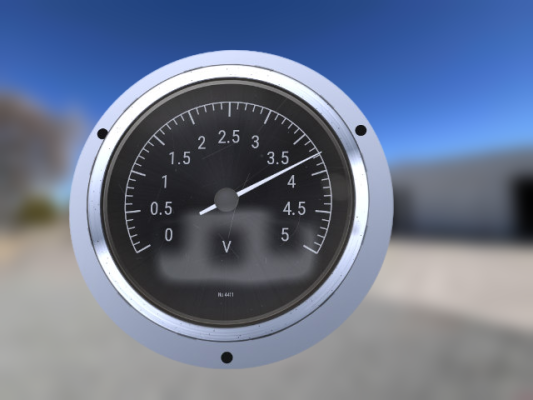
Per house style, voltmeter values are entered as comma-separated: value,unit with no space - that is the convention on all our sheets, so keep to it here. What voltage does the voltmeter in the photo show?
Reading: 3.8,V
